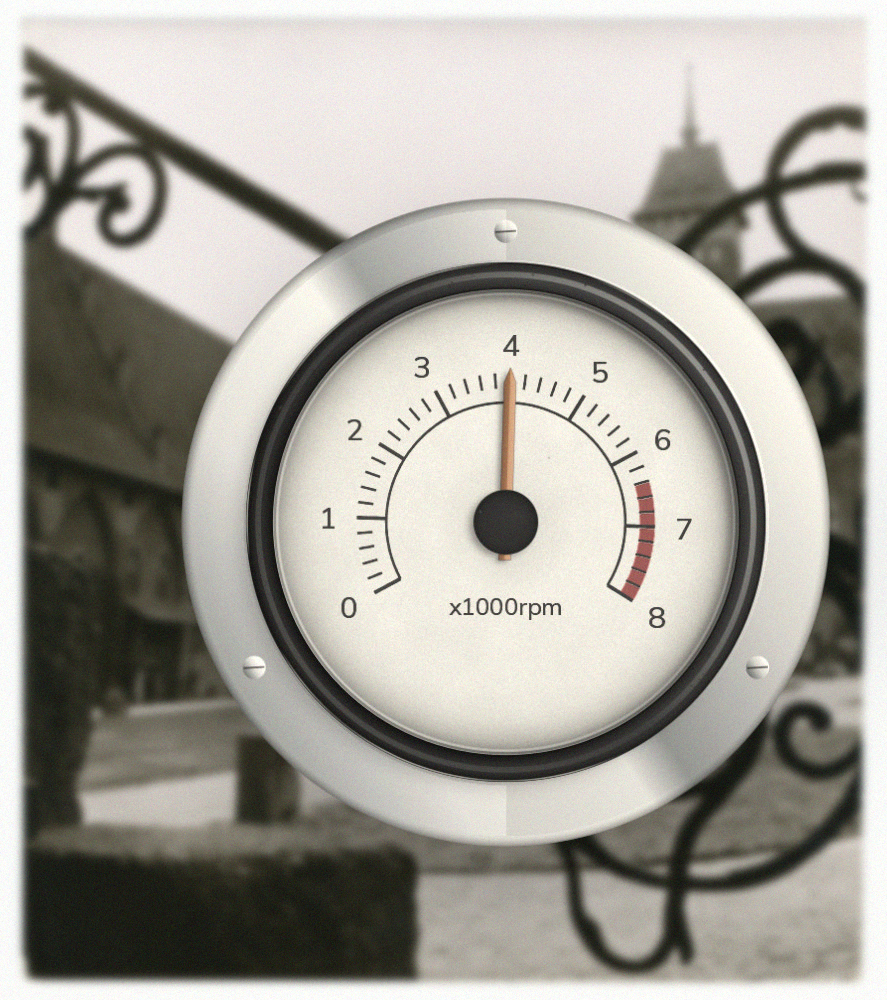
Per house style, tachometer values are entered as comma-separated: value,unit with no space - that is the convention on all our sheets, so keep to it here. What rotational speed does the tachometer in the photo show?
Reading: 4000,rpm
